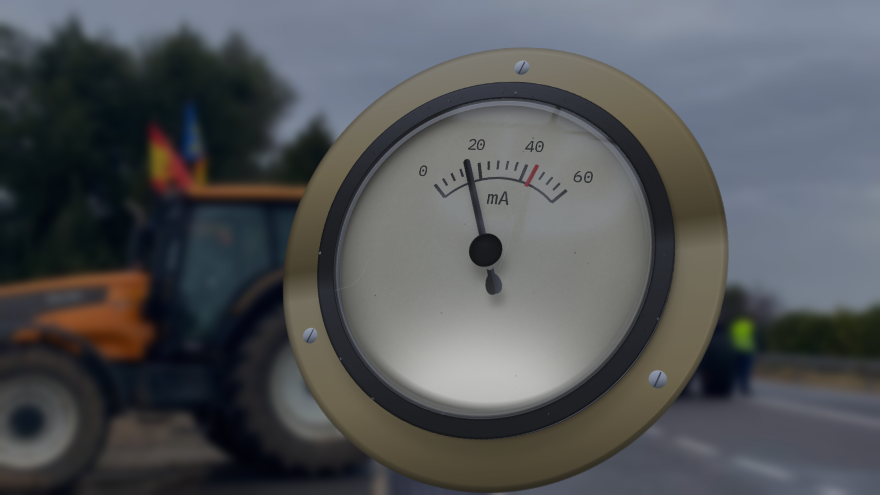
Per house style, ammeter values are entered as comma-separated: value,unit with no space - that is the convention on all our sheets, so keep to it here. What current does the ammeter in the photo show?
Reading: 16,mA
